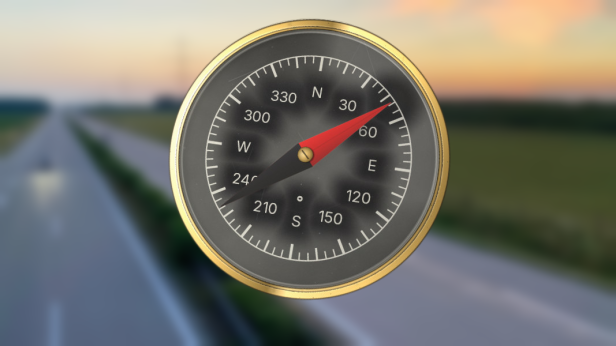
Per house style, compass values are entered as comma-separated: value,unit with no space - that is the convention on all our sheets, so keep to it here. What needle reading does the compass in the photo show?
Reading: 50,°
